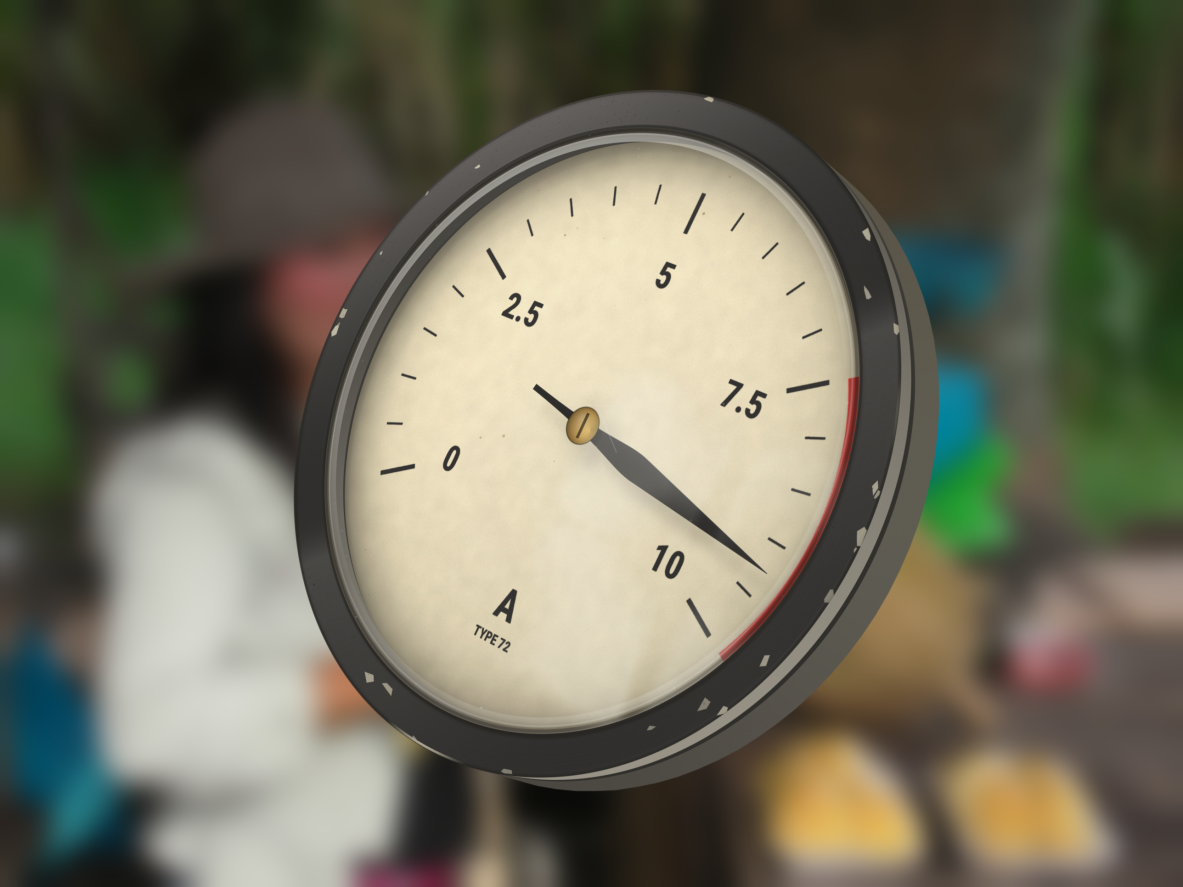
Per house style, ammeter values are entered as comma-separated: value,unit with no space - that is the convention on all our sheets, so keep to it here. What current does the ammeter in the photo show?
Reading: 9.25,A
